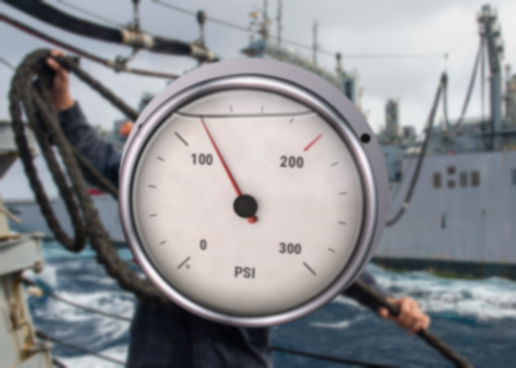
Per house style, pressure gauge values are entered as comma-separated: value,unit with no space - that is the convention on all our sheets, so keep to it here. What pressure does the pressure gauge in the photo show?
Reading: 120,psi
